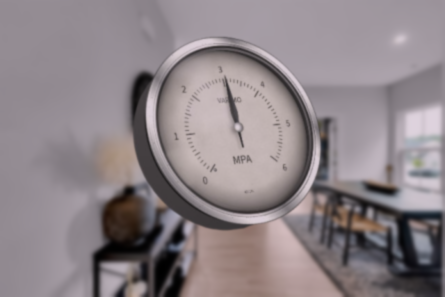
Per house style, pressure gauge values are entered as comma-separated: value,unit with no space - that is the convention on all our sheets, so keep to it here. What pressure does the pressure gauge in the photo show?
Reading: 3,MPa
